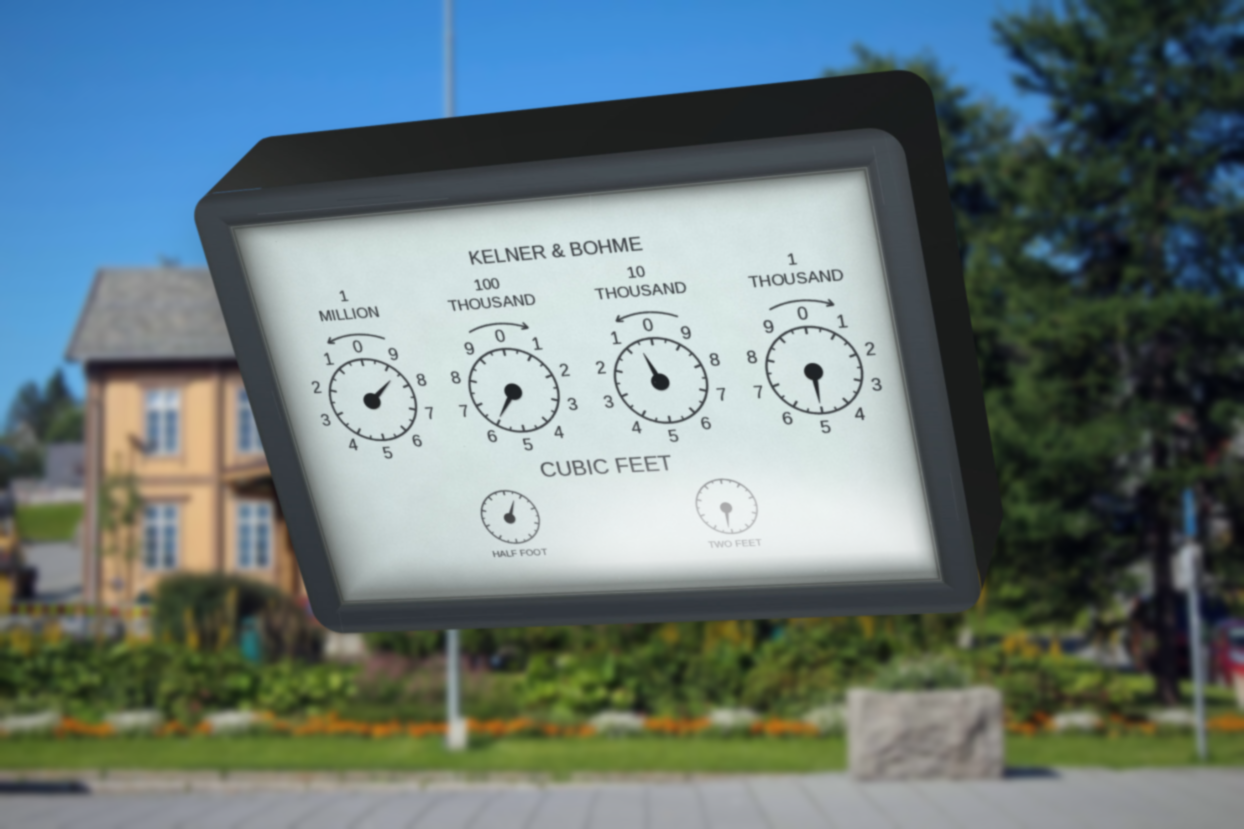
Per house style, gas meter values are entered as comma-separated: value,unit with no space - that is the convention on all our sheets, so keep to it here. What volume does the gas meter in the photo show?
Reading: 860500,ft³
